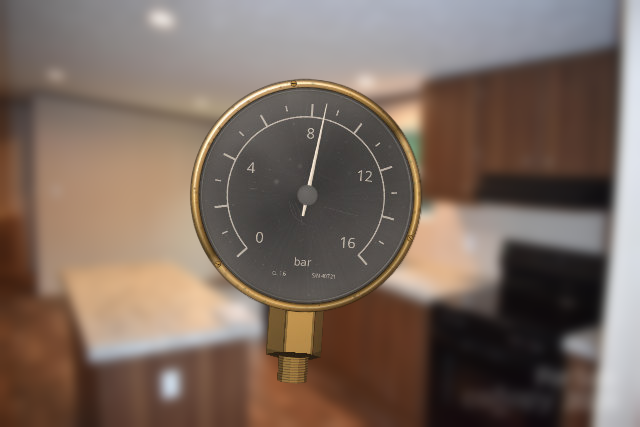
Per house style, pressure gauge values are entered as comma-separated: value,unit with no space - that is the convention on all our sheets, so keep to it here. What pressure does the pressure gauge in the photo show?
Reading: 8.5,bar
